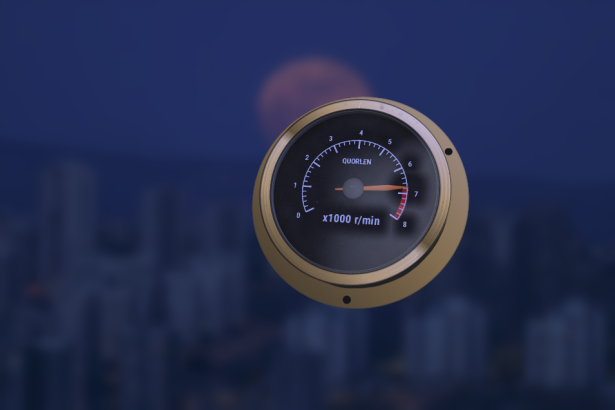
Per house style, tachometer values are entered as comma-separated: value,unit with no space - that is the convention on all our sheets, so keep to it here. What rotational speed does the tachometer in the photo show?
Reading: 6800,rpm
